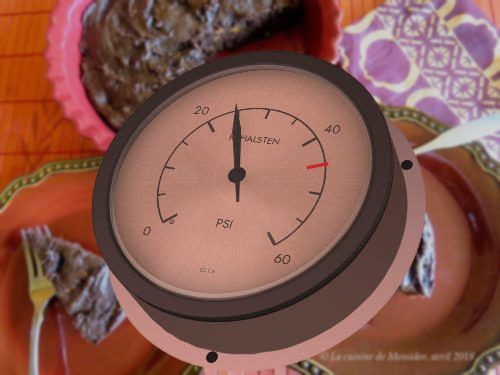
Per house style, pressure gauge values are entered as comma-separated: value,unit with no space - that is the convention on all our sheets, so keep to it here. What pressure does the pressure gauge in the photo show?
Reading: 25,psi
